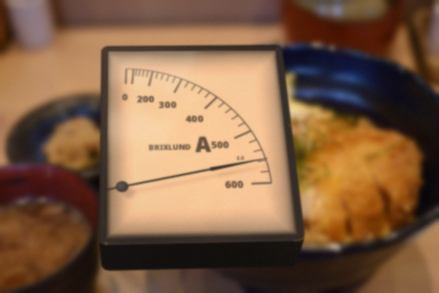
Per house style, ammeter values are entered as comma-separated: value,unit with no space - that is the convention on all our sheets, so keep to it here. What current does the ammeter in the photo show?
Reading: 560,A
